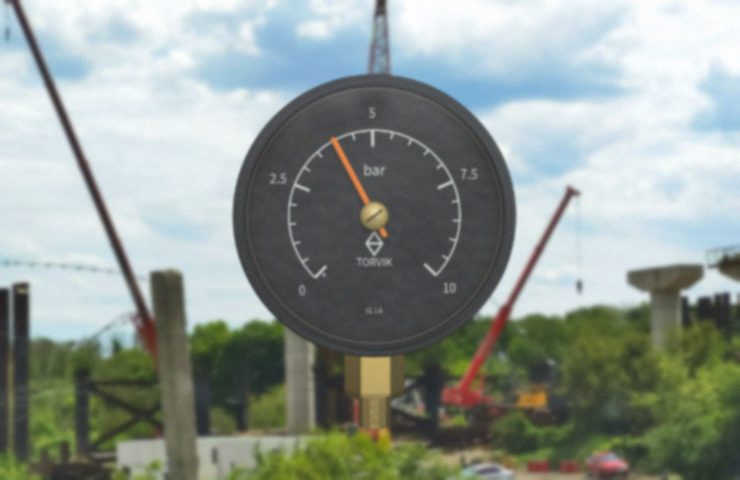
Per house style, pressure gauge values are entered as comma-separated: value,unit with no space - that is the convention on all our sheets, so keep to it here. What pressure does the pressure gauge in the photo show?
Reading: 4,bar
